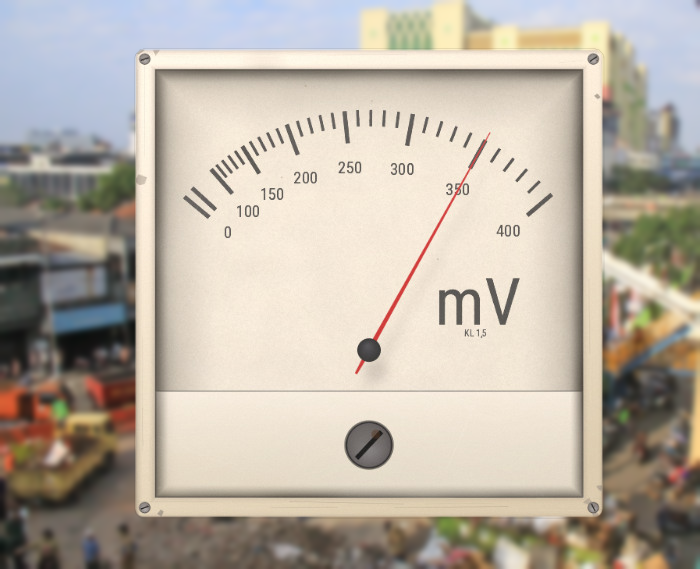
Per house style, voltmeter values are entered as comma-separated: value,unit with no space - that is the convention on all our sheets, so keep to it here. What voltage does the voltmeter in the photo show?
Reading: 350,mV
